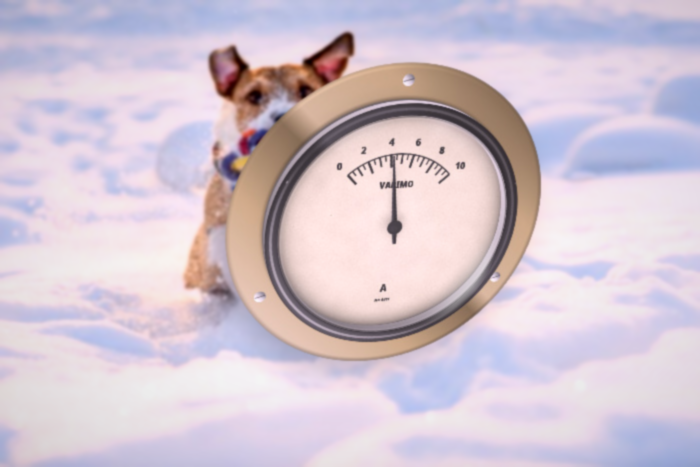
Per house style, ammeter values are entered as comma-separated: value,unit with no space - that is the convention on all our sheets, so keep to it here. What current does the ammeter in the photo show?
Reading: 4,A
